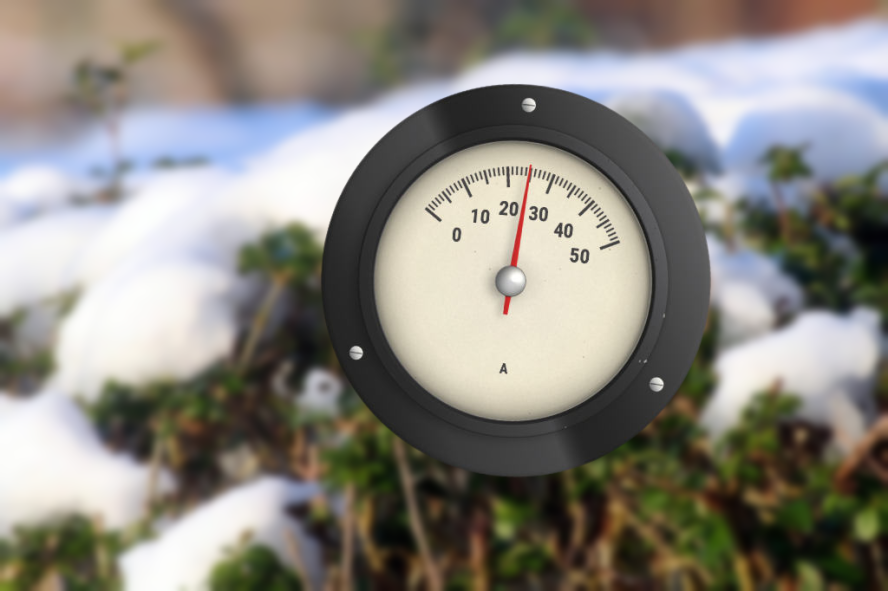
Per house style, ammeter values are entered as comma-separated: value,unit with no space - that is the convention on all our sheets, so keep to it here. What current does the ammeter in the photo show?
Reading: 25,A
